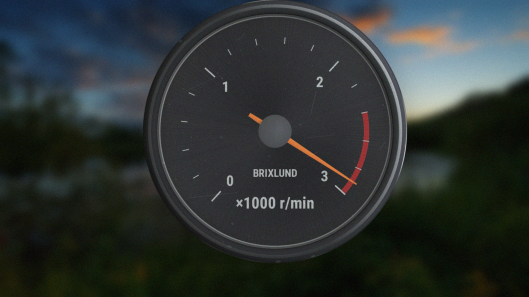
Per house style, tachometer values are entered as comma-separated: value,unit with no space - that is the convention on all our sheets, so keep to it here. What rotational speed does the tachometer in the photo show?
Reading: 2900,rpm
